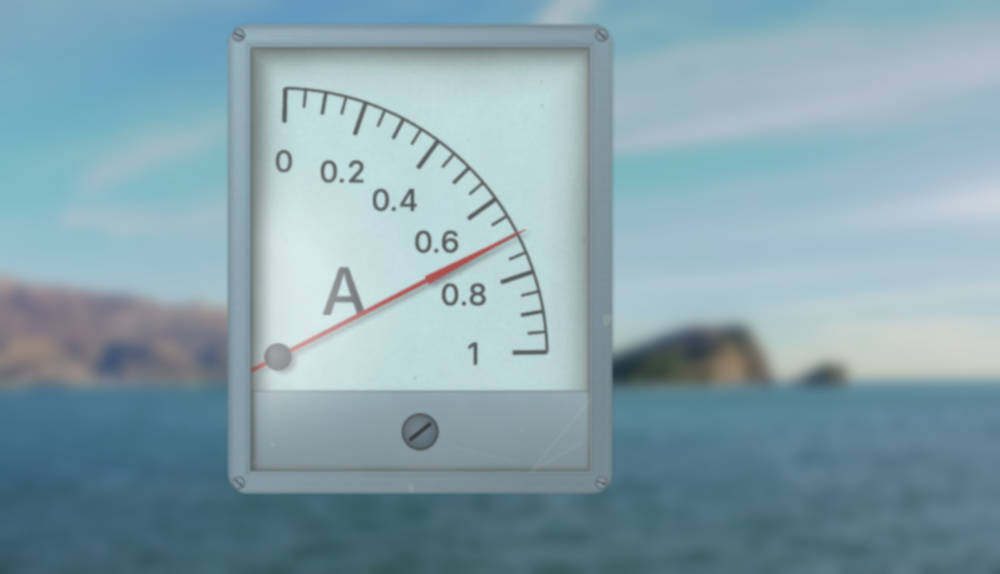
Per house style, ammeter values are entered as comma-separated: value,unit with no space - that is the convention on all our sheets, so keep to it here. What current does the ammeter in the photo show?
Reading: 0.7,A
